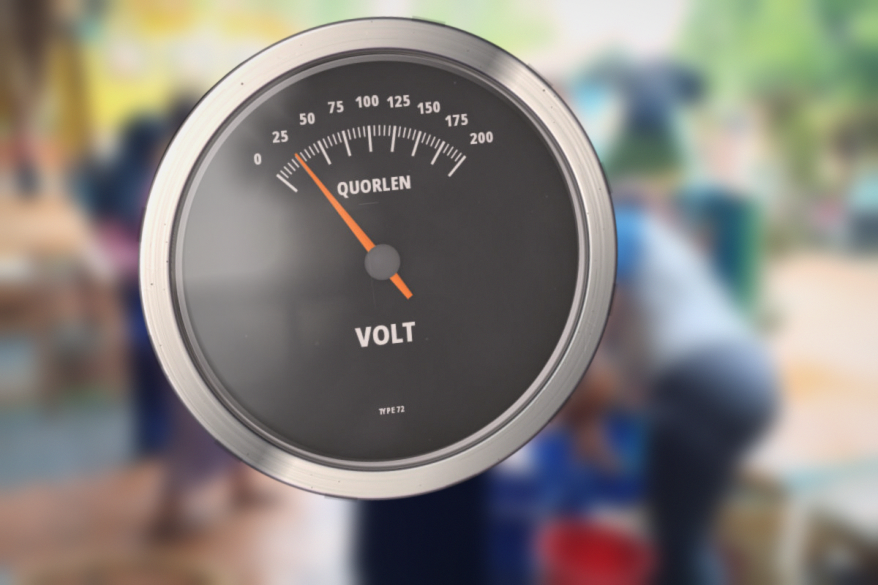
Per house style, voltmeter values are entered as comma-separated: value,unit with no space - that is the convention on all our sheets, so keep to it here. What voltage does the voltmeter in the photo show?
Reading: 25,V
